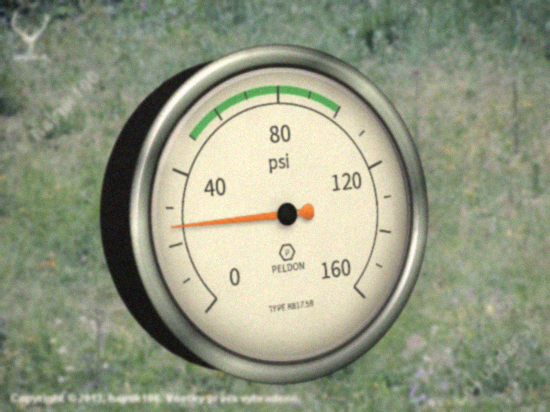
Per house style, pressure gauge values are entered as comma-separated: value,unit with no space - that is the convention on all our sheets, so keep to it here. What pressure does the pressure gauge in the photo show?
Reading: 25,psi
